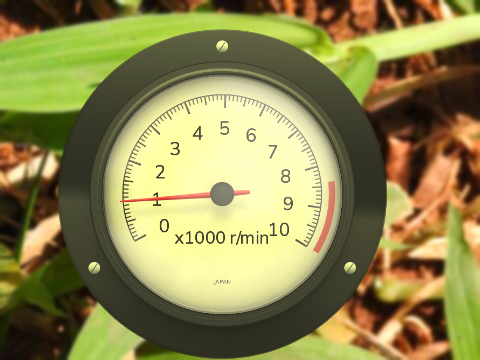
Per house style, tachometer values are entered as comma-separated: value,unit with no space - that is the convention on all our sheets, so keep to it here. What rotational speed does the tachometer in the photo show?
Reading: 1000,rpm
